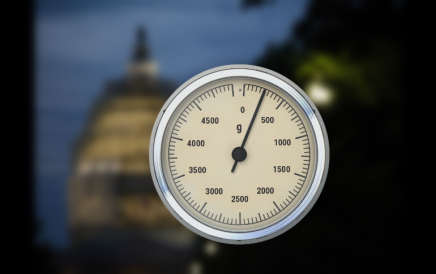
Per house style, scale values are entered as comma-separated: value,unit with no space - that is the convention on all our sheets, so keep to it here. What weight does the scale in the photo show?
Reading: 250,g
